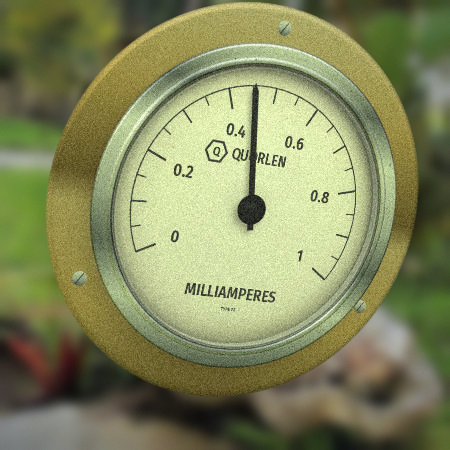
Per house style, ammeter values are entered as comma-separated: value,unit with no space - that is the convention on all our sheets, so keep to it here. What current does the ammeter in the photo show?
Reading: 0.45,mA
